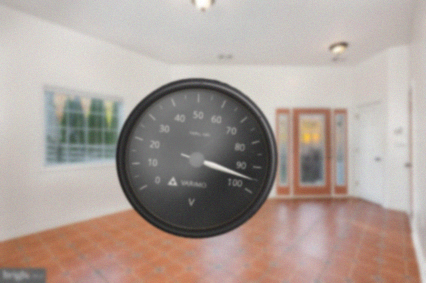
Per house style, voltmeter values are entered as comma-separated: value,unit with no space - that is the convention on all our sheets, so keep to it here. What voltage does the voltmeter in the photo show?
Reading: 95,V
